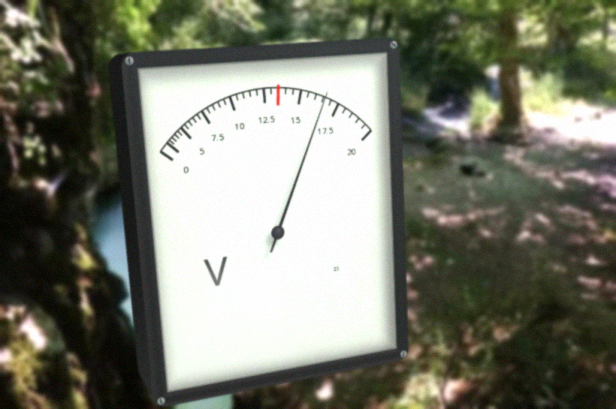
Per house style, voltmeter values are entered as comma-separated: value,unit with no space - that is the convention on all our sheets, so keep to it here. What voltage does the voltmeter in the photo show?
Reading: 16.5,V
